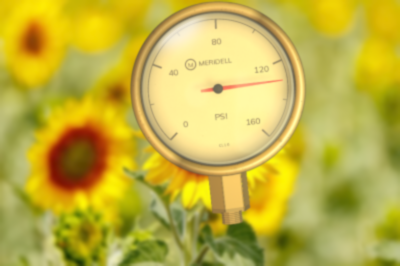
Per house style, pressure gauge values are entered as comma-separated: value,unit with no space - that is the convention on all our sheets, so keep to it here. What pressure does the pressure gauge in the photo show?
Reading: 130,psi
